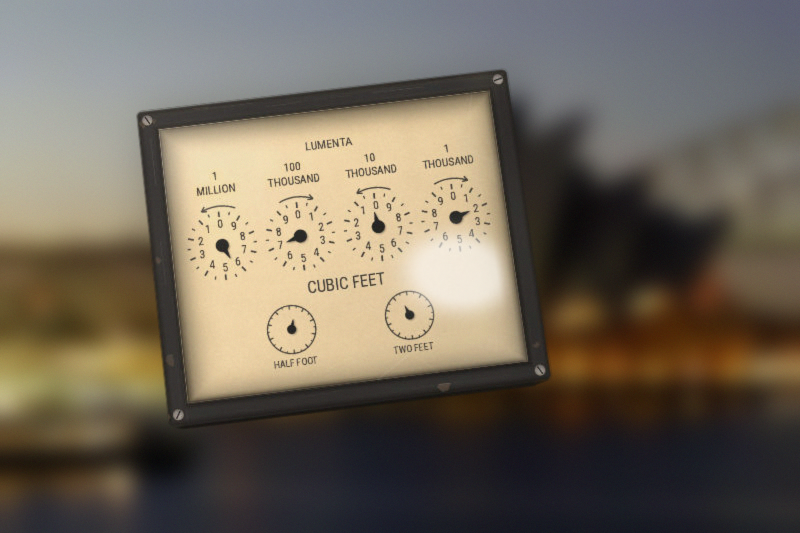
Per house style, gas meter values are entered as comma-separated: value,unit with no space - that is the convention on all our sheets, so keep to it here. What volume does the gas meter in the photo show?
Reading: 570200,ft³
